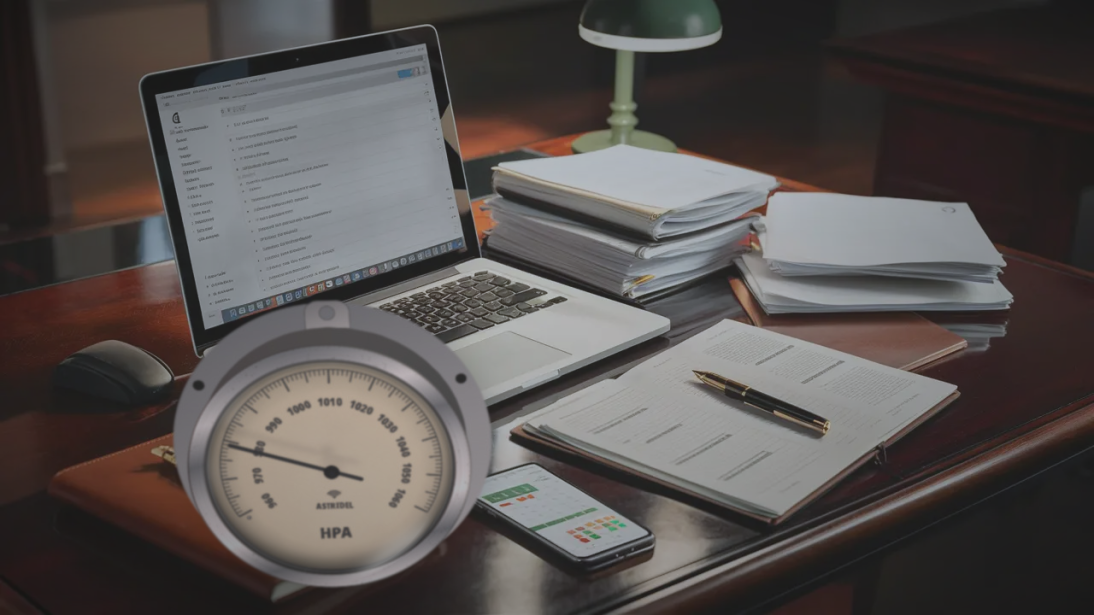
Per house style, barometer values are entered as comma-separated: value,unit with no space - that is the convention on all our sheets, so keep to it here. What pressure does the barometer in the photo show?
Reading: 980,hPa
